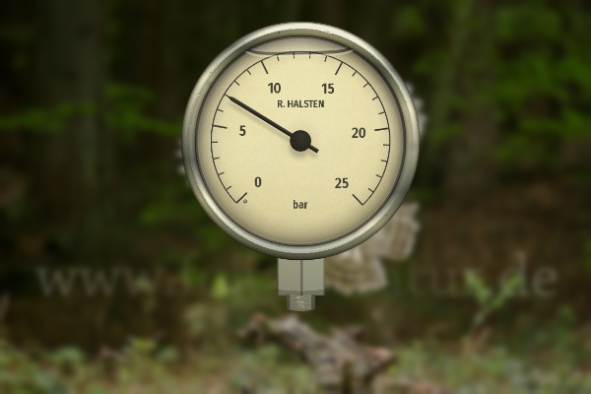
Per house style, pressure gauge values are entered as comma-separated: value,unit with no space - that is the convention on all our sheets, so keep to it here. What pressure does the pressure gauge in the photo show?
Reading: 7,bar
